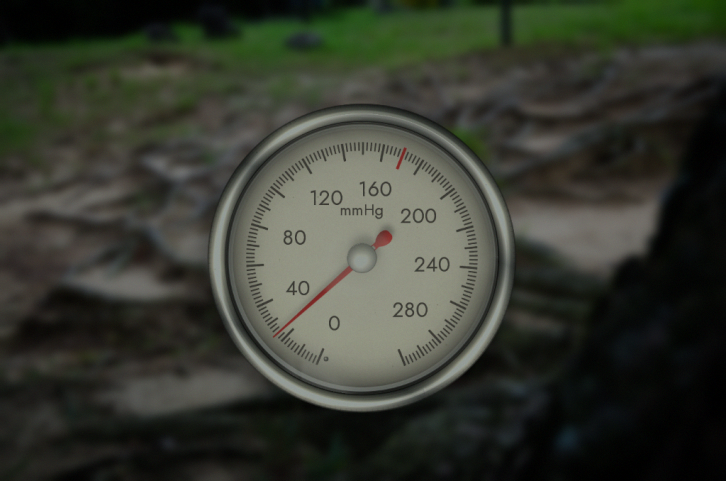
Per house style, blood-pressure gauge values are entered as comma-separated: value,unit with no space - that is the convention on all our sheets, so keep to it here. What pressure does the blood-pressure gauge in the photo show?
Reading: 24,mmHg
